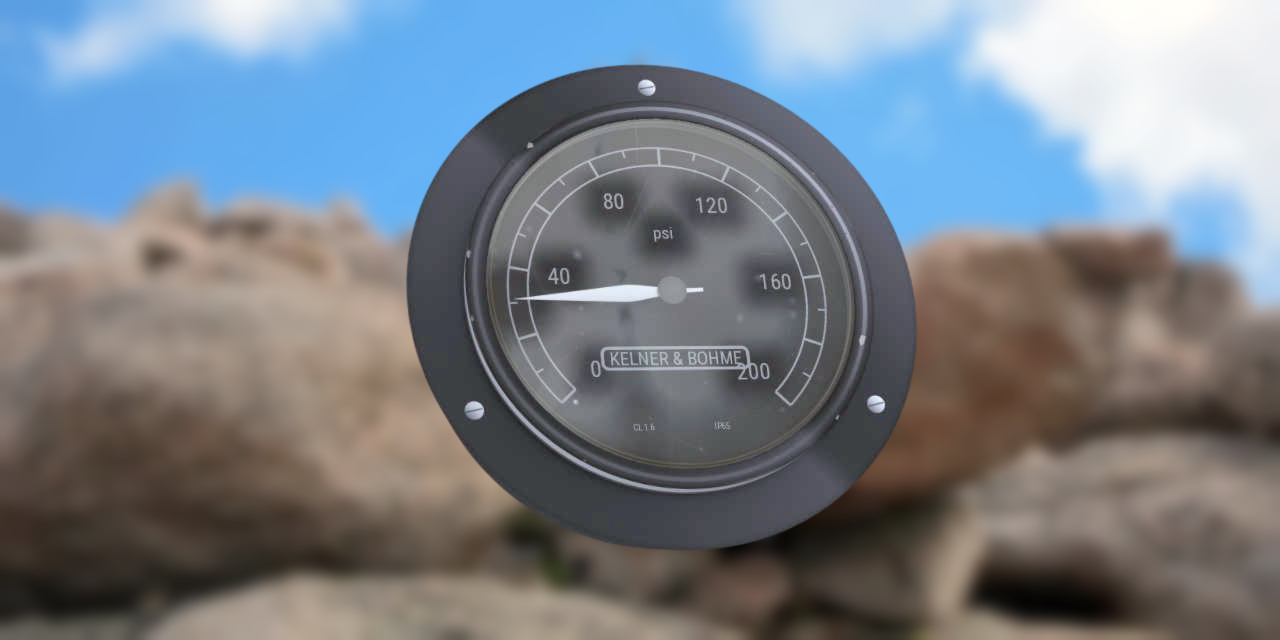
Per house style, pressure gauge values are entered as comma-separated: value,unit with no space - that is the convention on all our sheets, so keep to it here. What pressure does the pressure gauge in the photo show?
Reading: 30,psi
